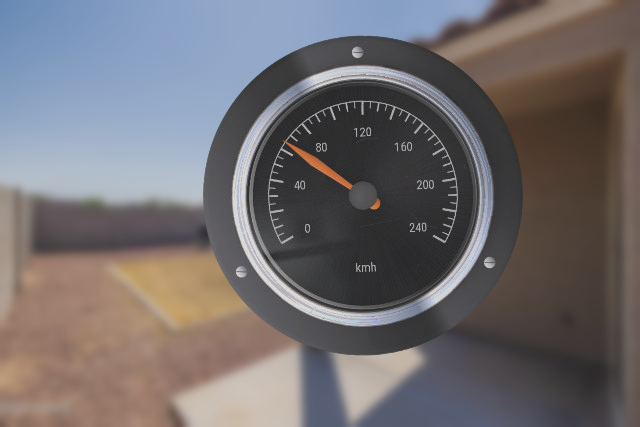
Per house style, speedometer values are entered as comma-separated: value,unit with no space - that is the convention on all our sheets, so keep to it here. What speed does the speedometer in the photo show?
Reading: 65,km/h
